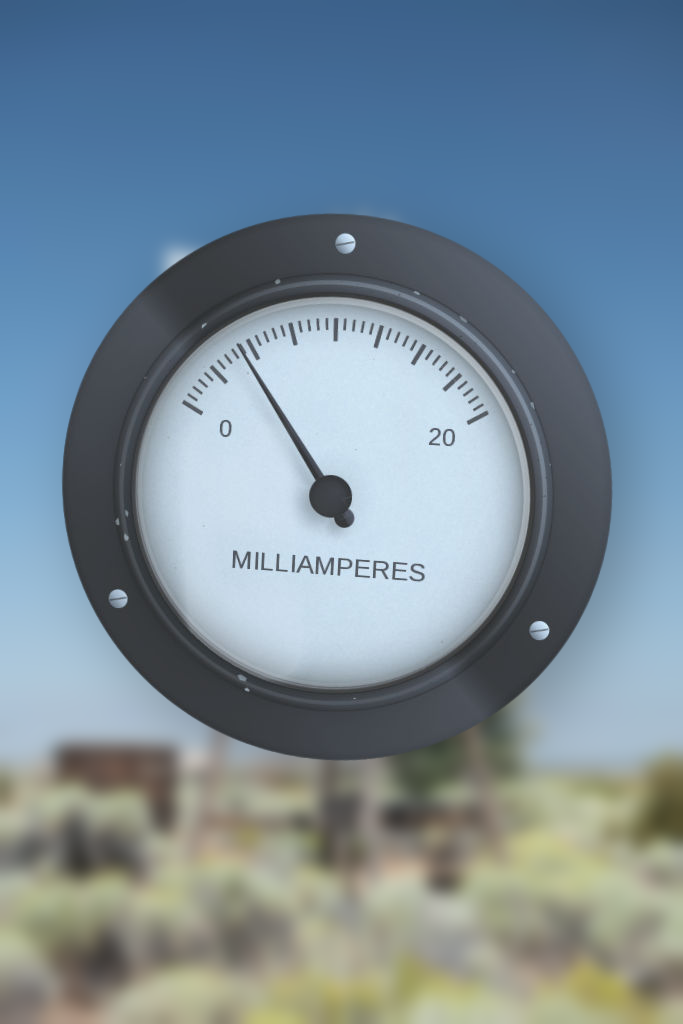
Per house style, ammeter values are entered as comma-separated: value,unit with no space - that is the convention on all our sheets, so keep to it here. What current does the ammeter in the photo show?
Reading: 4.5,mA
